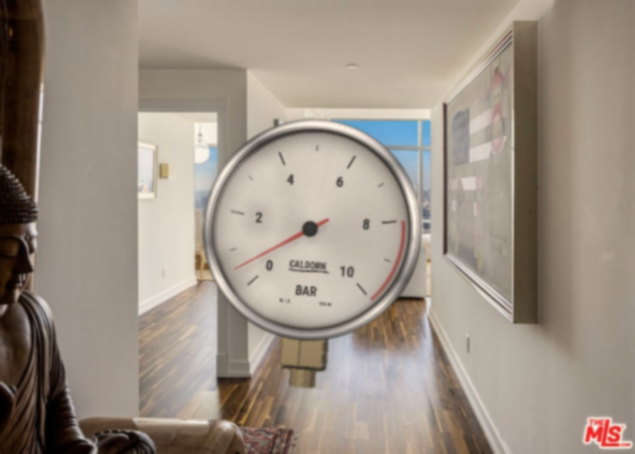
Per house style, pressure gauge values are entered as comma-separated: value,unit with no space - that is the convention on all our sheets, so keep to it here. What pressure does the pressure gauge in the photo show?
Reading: 0.5,bar
